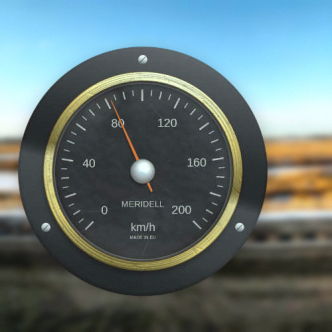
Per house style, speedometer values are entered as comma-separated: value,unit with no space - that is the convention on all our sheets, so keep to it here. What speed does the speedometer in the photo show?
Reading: 82.5,km/h
